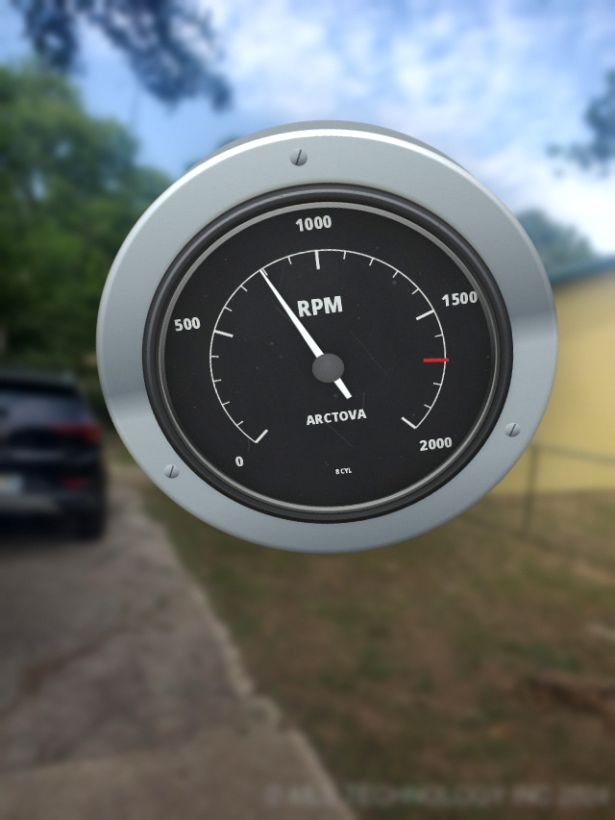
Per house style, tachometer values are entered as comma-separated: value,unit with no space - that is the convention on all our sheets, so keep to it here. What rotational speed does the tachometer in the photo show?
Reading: 800,rpm
